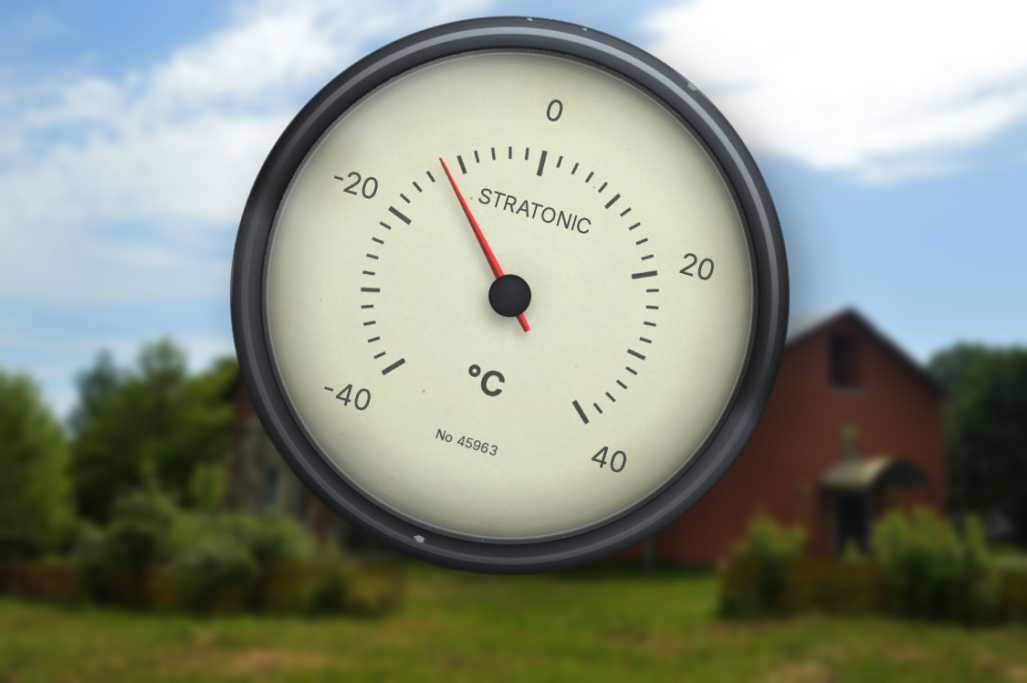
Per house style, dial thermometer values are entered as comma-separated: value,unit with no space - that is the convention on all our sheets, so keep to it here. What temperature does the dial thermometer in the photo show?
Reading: -12,°C
